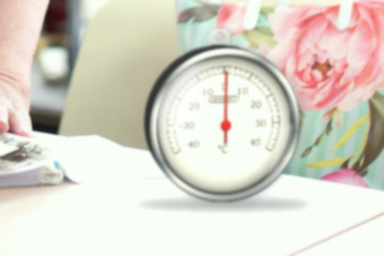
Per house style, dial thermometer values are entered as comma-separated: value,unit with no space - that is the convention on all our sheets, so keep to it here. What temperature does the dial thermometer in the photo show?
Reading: 0,°C
